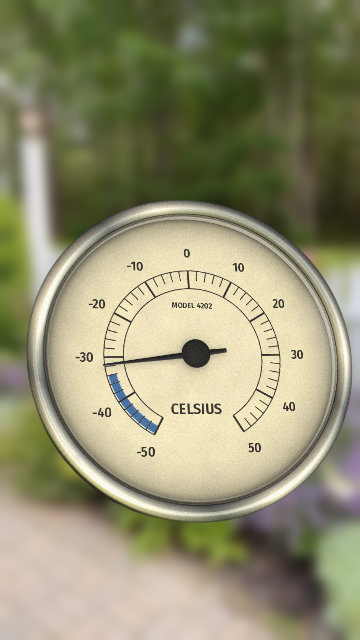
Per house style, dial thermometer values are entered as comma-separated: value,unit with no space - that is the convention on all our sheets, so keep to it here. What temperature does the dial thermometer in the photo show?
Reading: -32,°C
